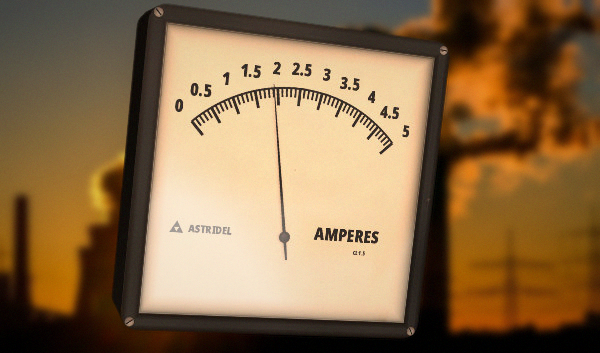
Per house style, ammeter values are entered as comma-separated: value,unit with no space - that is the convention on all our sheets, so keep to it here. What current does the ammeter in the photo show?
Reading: 1.9,A
